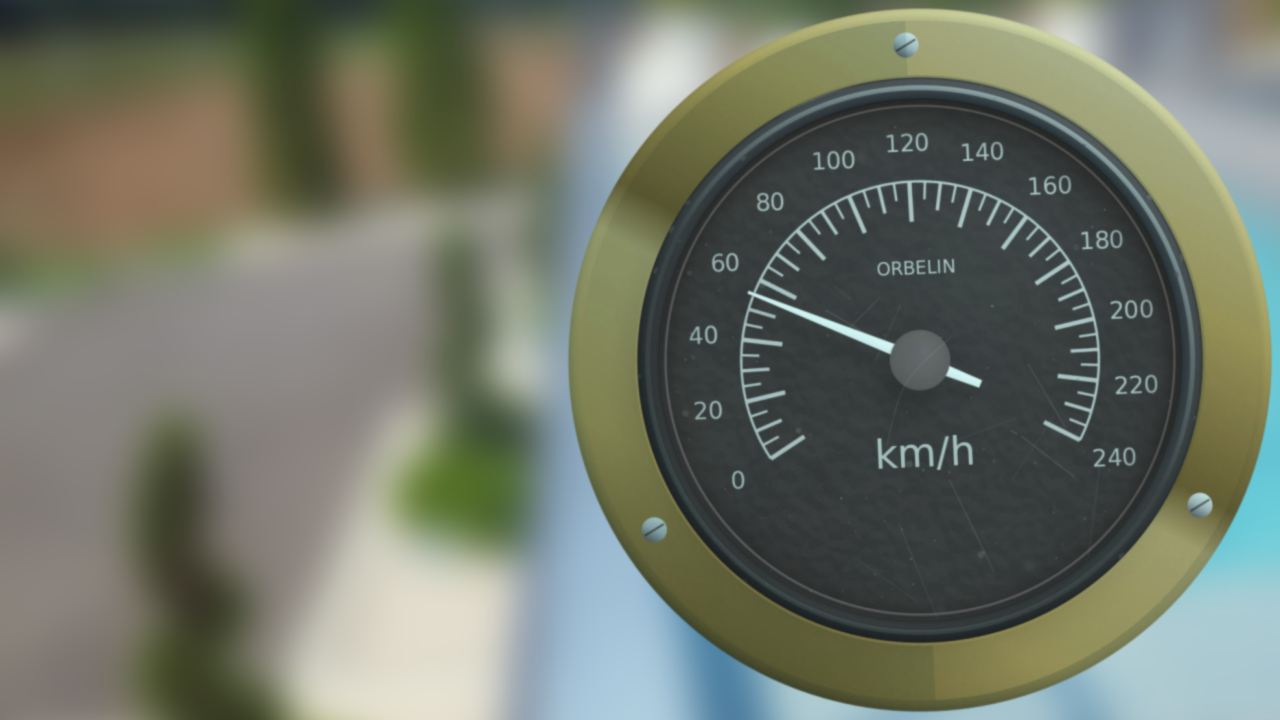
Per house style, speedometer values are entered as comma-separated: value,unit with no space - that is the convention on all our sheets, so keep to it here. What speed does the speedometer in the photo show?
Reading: 55,km/h
